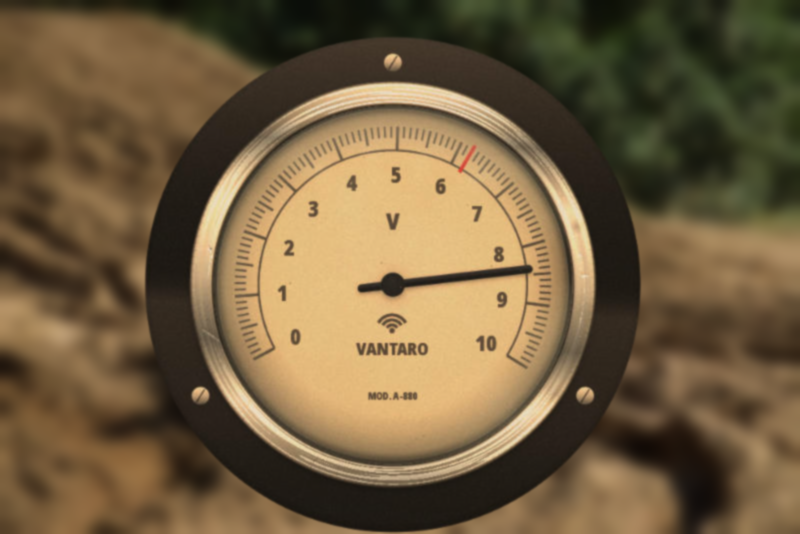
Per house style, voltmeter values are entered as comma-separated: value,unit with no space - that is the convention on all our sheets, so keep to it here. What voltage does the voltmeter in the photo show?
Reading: 8.4,V
